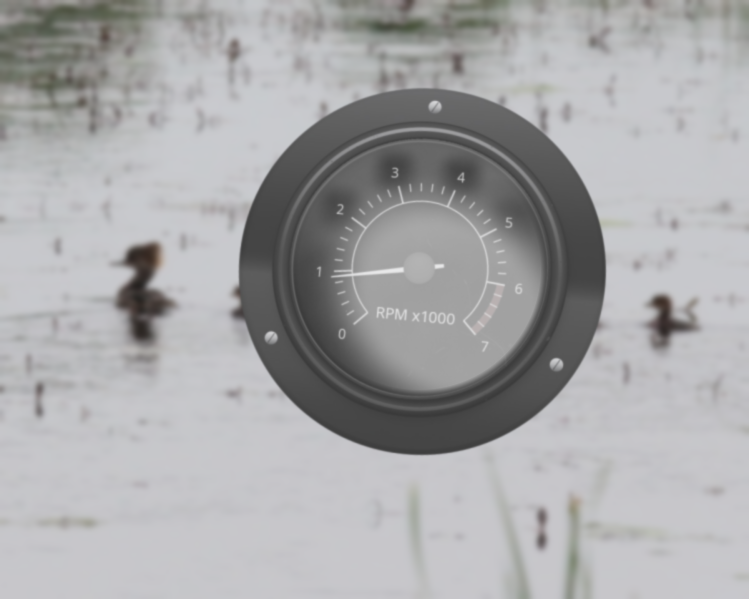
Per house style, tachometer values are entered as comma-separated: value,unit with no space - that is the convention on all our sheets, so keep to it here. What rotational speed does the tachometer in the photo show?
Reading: 900,rpm
